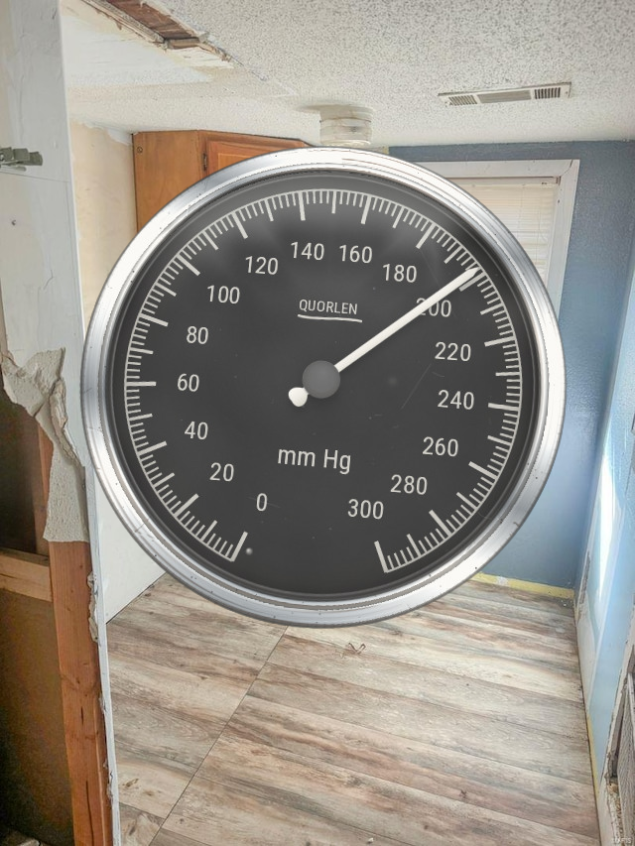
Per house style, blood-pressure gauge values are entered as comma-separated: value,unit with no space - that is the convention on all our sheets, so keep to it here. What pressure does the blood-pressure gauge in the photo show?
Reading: 198,mmHg
